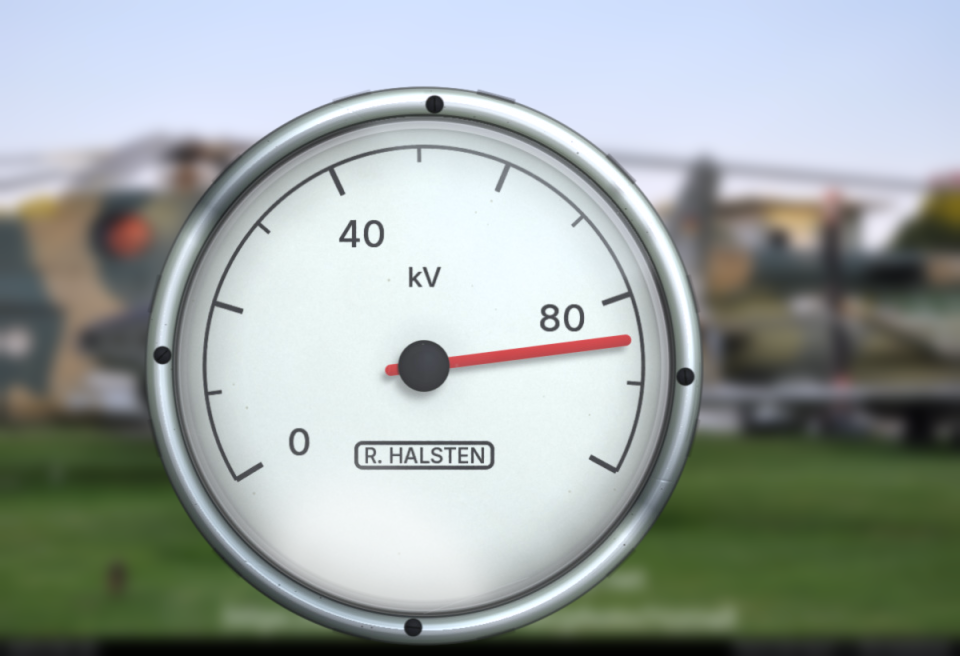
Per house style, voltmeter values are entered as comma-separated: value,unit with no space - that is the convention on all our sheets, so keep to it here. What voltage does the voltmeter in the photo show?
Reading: 85,kV
